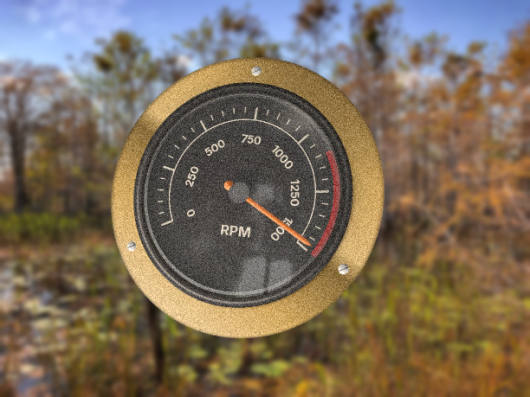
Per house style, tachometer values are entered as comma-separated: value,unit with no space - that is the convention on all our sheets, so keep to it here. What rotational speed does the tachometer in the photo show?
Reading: 1475,rpm
